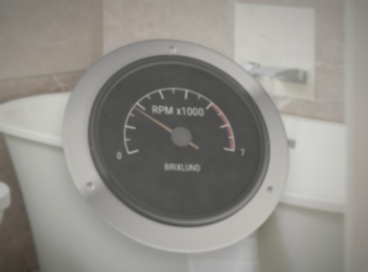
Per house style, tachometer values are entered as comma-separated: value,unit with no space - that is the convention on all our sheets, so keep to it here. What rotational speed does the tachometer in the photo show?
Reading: 1750,rpm
